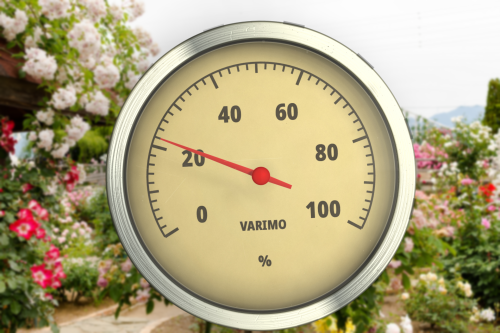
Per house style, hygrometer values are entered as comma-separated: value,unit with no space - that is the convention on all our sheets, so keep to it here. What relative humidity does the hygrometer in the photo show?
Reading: 22,%
